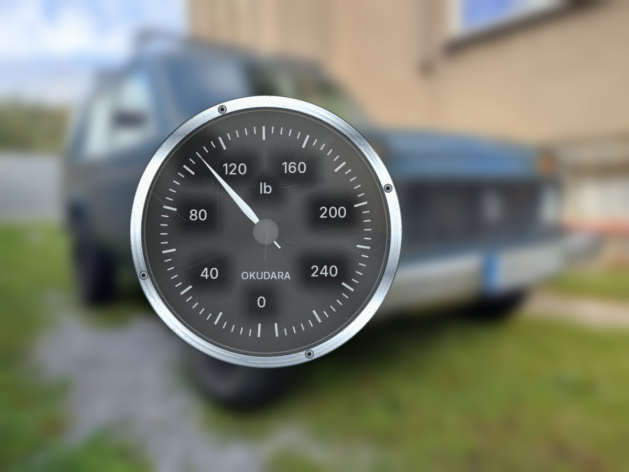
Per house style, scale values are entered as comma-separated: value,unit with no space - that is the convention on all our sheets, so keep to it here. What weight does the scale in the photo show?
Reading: 108,lb
